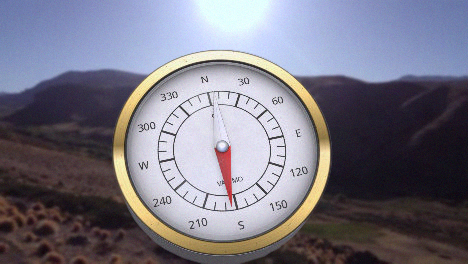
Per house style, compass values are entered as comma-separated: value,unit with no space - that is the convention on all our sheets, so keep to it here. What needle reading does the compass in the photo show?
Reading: 185,°
